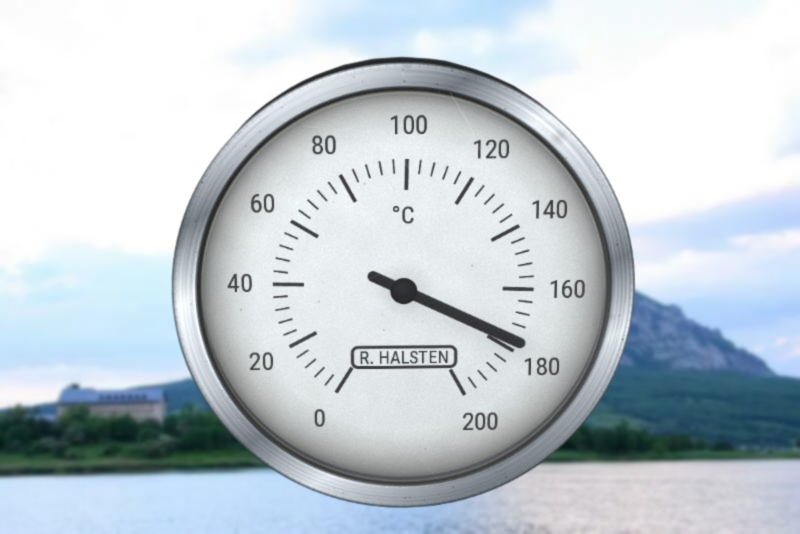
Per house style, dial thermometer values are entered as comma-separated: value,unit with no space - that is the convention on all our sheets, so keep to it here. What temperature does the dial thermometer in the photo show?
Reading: 176,°C
